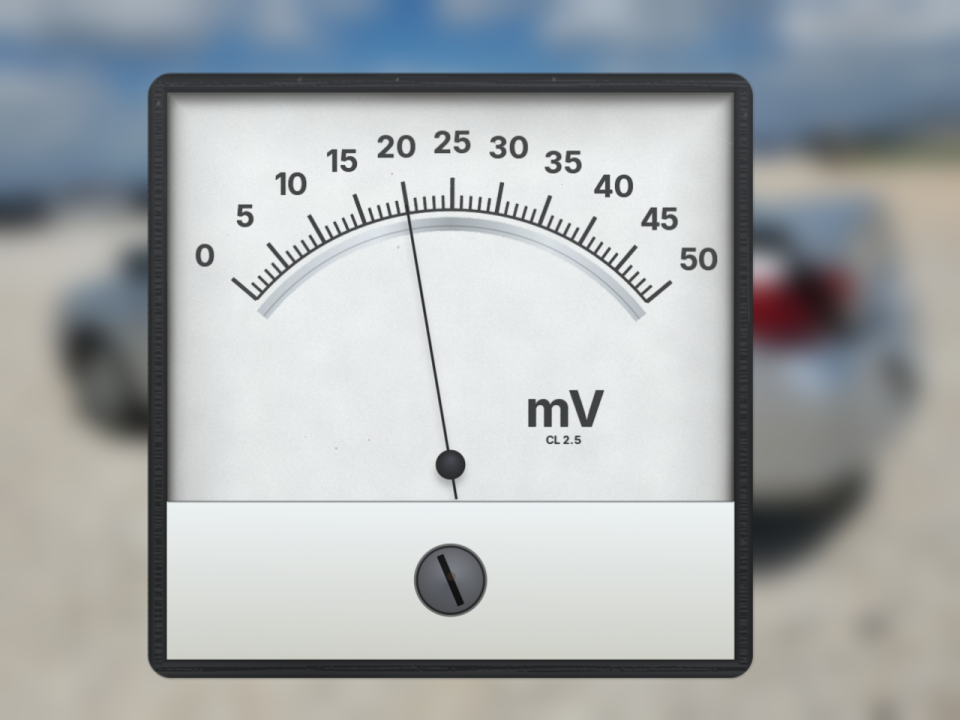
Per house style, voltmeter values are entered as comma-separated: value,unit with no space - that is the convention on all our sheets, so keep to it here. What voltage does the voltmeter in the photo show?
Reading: 20,mV
